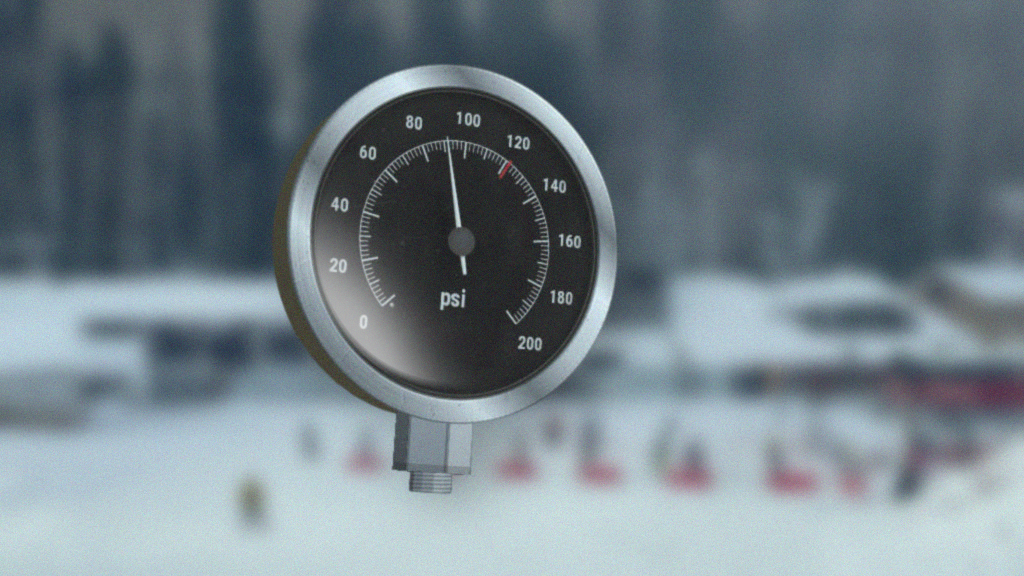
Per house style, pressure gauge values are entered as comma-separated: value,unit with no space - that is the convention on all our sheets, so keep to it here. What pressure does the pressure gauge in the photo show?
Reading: 90,psi
